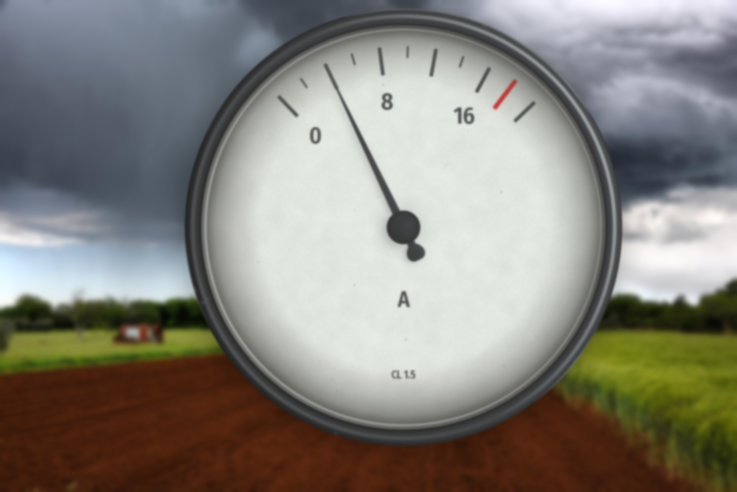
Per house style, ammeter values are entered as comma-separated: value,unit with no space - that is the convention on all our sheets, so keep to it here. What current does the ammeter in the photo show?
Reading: 4,A
